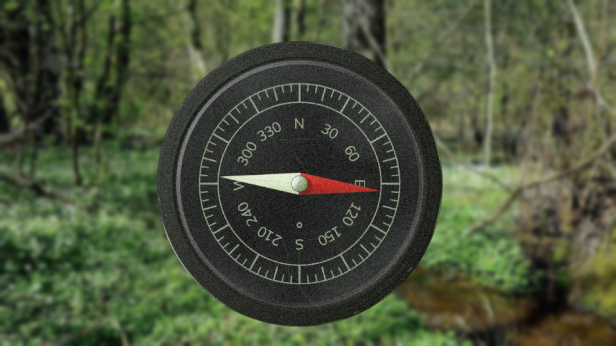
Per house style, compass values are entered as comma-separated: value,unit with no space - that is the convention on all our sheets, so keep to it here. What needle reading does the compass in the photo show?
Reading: 95,°
